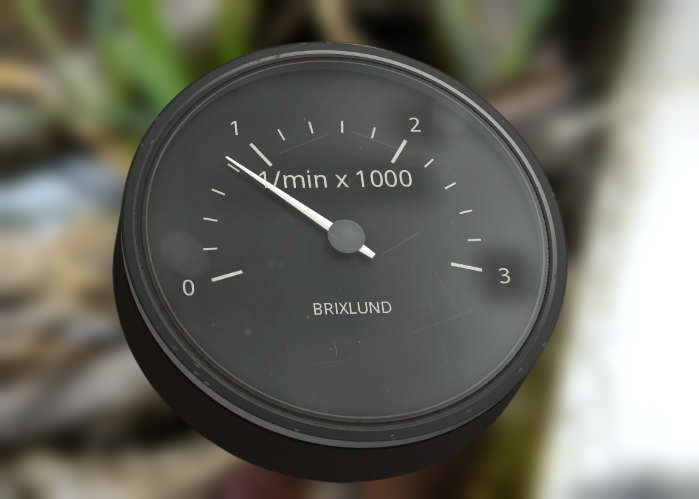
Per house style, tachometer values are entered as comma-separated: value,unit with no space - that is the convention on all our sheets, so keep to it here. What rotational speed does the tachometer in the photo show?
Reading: 800,rpm
